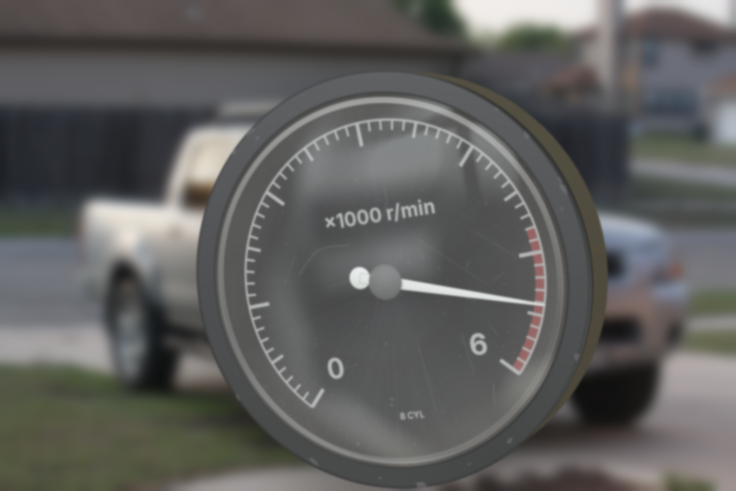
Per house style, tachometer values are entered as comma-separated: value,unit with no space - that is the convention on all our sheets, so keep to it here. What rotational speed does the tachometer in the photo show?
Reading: 5400,rpm
